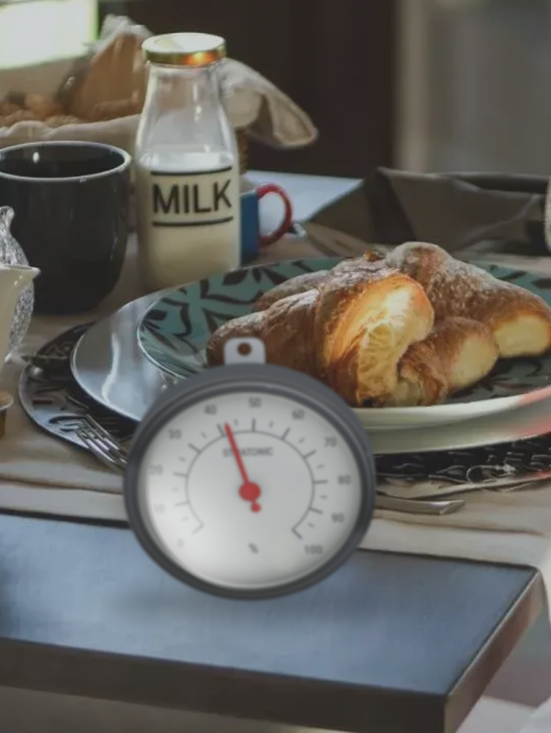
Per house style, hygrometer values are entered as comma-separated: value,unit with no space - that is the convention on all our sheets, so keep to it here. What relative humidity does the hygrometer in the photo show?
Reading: 42.5,%
